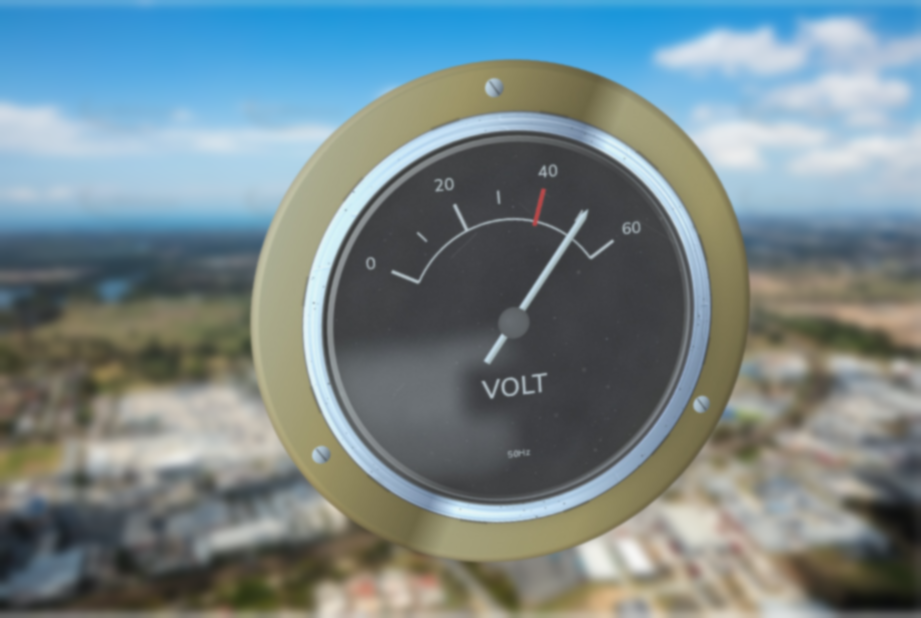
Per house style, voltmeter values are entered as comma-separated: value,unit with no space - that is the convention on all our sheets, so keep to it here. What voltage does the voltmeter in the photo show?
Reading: 50,V
